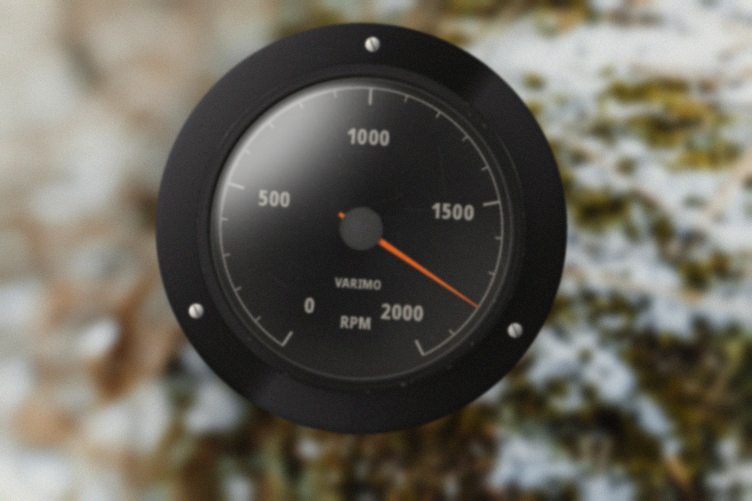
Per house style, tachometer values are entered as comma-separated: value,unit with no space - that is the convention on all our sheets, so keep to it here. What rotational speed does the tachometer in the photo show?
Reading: 1800,rpm
